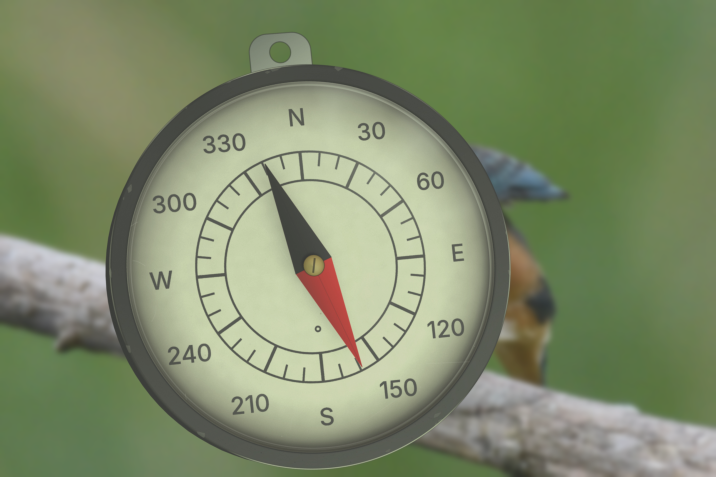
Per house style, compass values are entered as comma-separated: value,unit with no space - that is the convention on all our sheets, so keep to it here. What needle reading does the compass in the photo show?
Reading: 160,°
